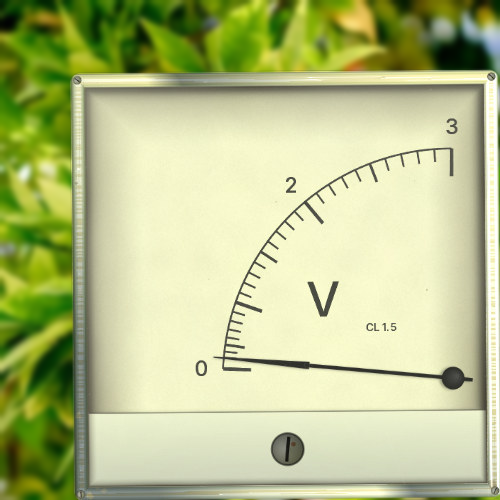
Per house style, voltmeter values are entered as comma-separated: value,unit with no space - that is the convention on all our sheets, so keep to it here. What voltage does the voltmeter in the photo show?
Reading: 0.3,V
